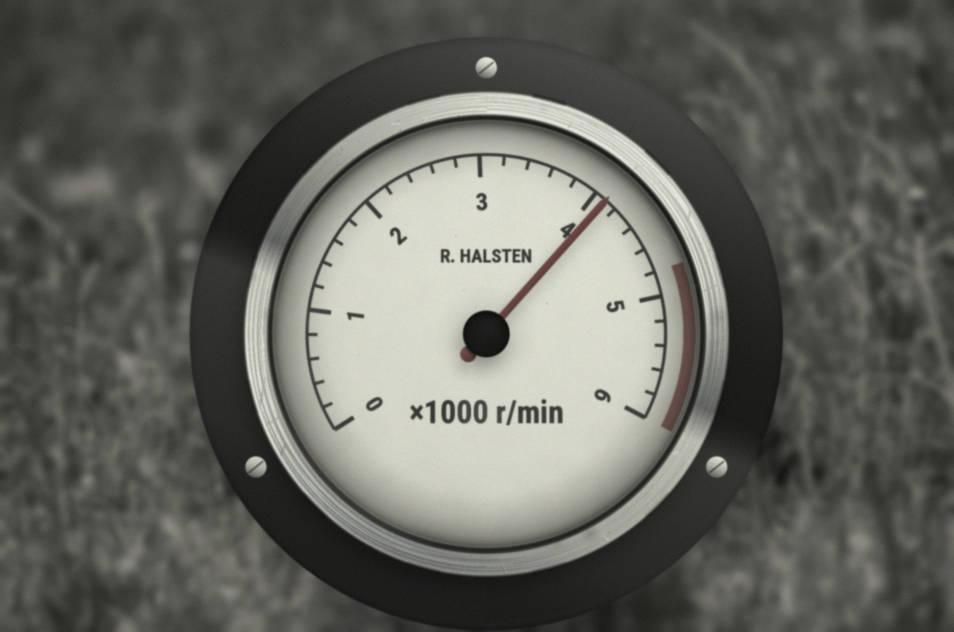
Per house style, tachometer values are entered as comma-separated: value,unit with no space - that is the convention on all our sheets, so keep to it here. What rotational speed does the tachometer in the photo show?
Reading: 4100,rpm
